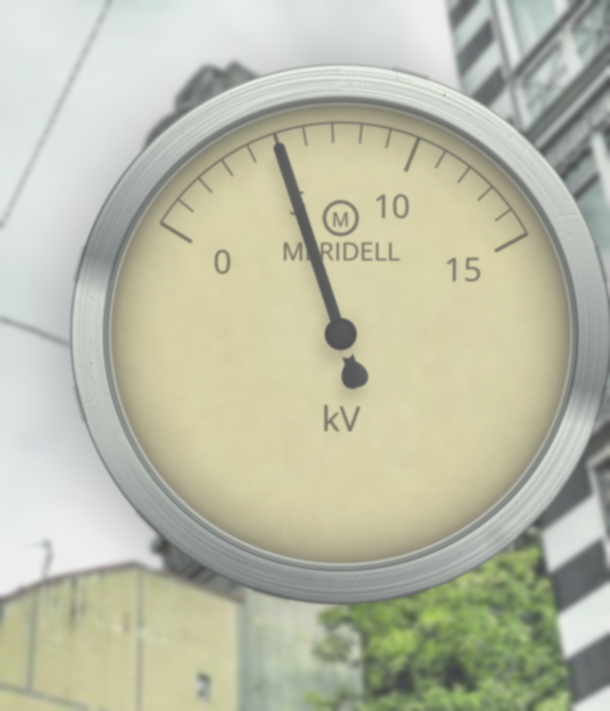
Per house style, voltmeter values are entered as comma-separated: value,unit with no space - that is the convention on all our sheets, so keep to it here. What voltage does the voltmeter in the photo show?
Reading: 5,kV
